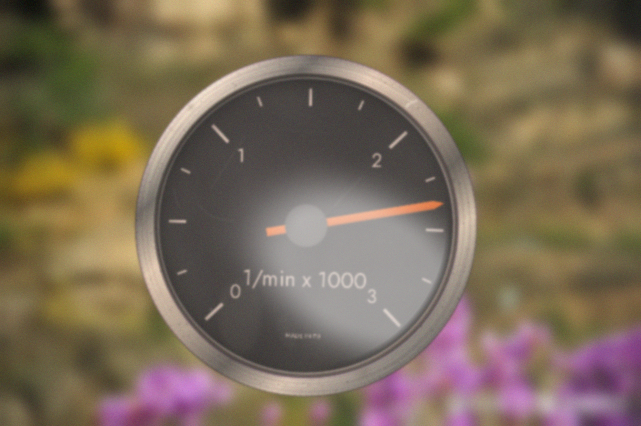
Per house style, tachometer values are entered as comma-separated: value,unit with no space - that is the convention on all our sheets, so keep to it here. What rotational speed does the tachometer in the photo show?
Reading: 2375,rpm
